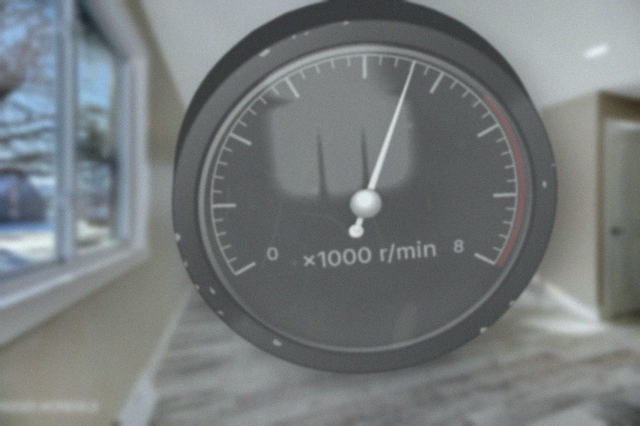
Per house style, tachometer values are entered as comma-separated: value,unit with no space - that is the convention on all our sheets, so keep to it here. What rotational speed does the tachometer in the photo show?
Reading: 4600,rpm
